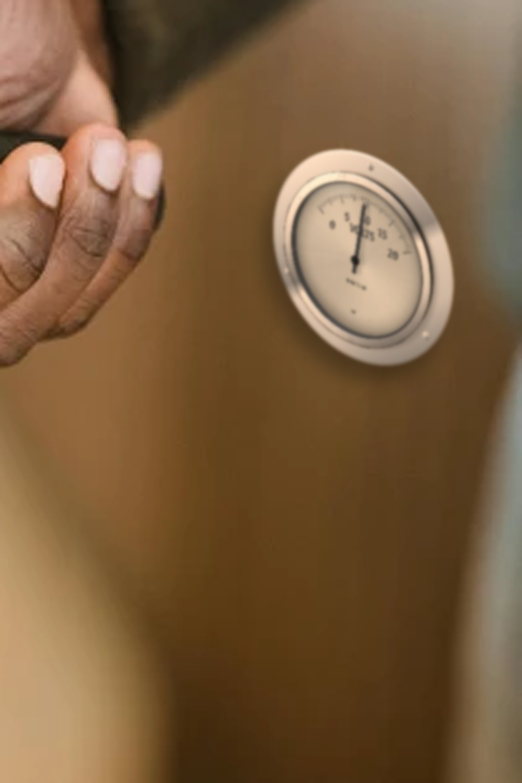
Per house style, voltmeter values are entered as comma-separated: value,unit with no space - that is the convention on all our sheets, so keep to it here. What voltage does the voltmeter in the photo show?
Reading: 10,V
